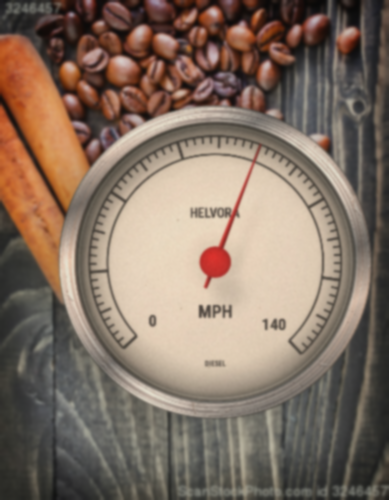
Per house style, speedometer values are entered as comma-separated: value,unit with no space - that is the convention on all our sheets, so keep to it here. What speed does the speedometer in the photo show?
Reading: 80,mph
